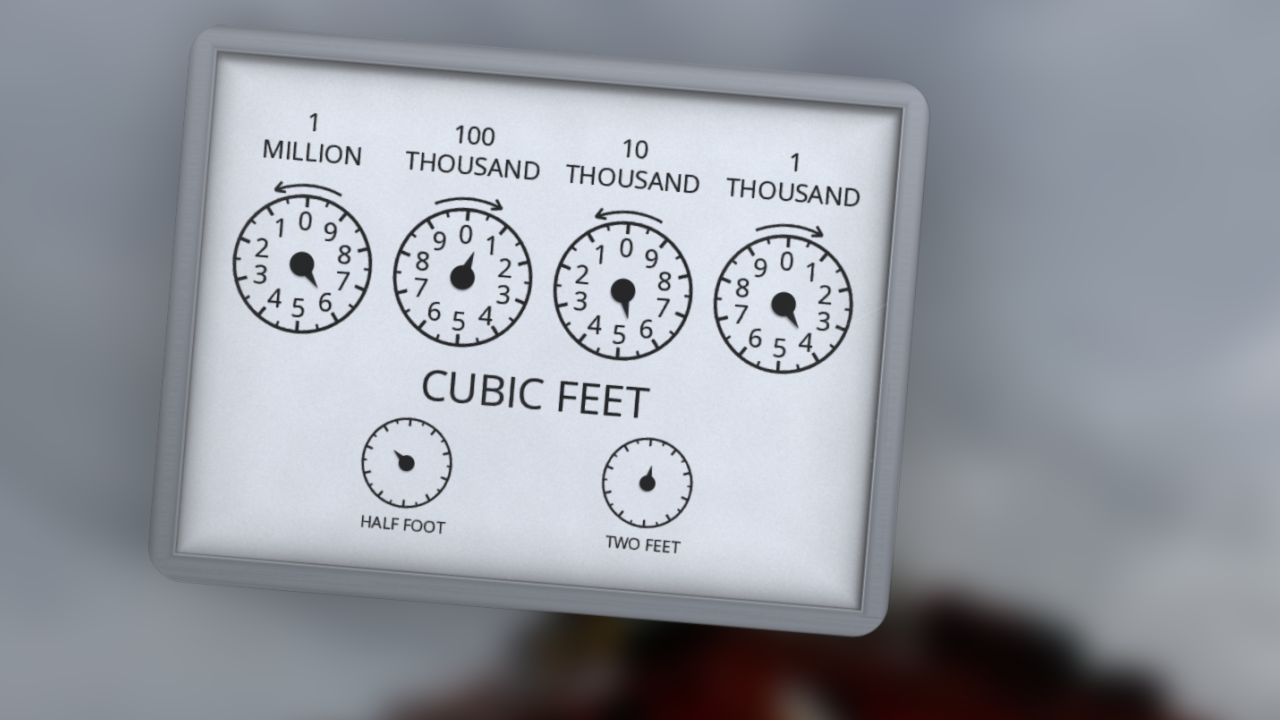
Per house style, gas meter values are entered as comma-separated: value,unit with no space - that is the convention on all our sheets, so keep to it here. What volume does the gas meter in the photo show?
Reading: 605400,ft³
